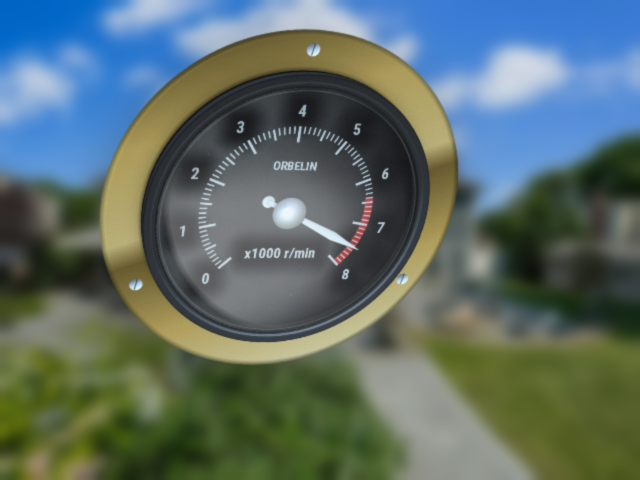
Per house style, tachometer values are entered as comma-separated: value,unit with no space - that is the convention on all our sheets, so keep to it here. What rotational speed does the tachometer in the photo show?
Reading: 7500,rpm
